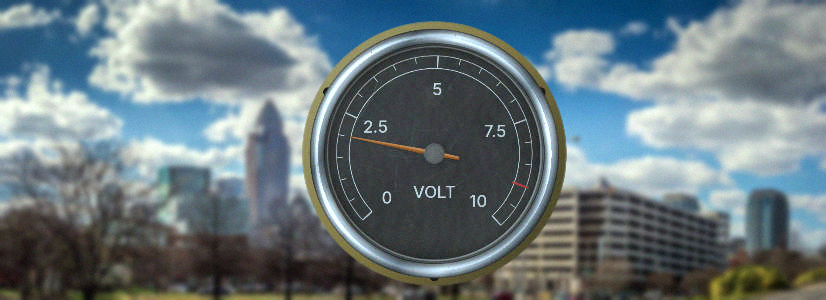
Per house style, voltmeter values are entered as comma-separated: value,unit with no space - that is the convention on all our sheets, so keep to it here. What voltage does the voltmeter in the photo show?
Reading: 2,V
